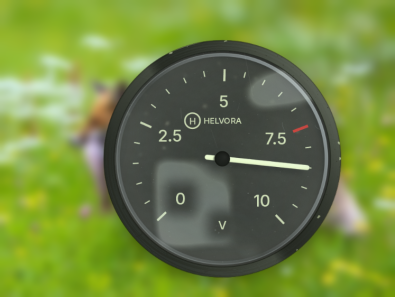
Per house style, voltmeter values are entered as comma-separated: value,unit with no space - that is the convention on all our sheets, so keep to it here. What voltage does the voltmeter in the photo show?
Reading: 8.5,V
